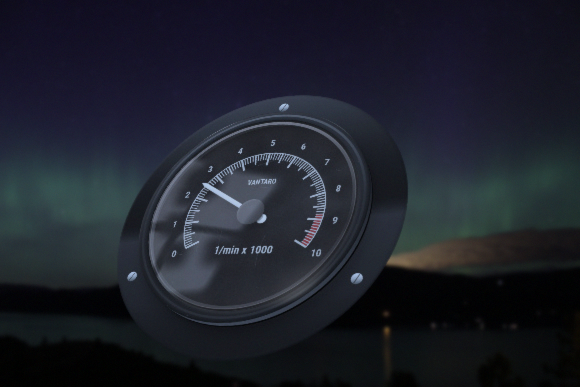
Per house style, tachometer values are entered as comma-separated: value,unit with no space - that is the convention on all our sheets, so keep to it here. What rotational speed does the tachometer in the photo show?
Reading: 2500,rpm
